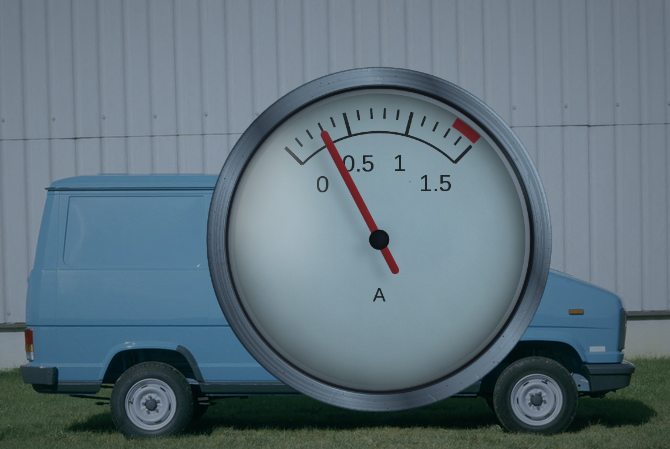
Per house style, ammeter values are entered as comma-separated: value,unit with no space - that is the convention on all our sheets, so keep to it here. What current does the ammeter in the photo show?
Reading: 0.3,A
